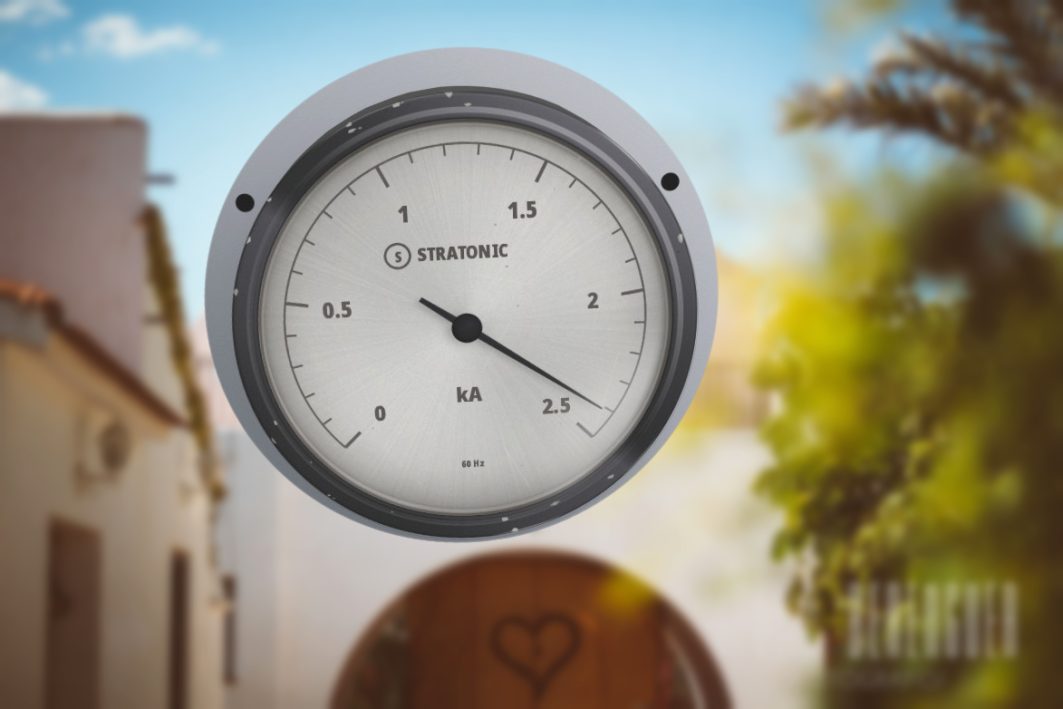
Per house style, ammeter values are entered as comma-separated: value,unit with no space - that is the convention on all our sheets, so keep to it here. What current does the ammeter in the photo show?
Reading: 2.4,kA
